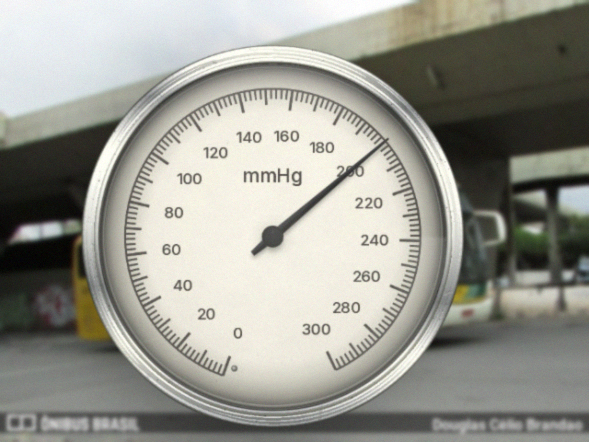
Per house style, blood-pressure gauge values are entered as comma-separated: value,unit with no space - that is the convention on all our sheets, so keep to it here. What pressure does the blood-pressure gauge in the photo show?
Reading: 200,mmHg
